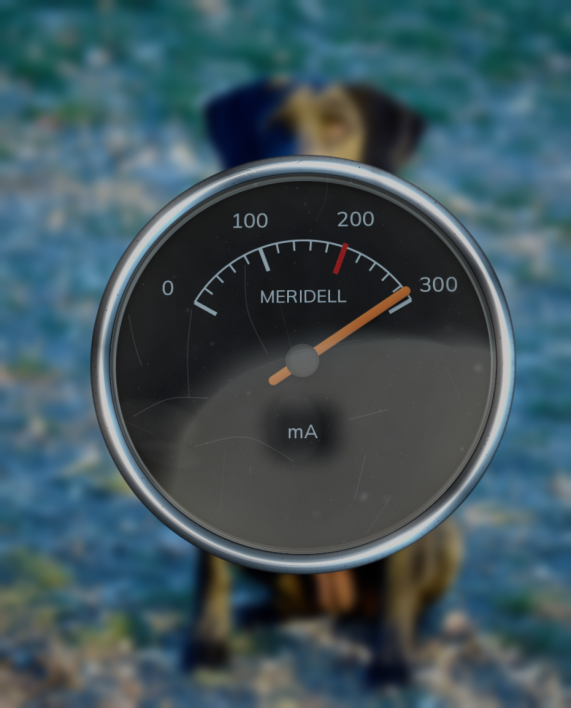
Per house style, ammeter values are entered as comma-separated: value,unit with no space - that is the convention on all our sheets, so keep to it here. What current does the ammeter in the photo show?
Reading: 290,mA
